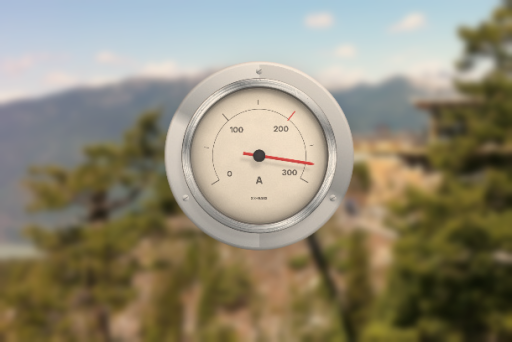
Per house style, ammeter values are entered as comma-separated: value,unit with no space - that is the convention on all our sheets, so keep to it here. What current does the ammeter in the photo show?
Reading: 275,A
